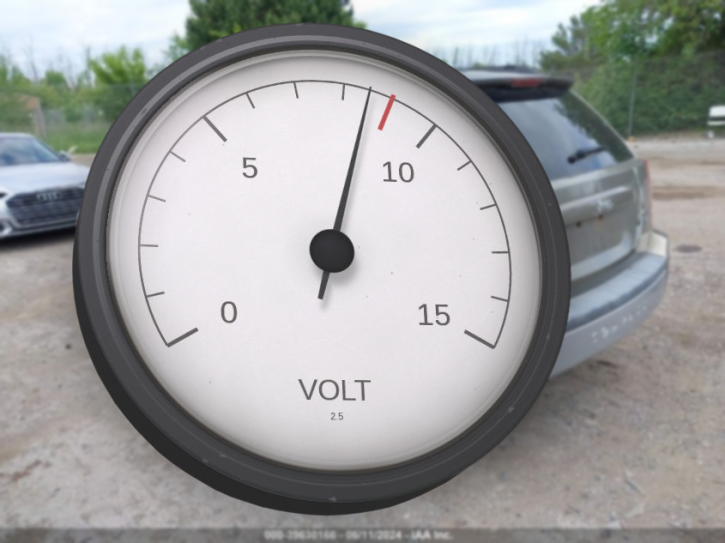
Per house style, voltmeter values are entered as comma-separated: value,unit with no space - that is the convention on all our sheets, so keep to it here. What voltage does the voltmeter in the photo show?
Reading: 8.5,V
